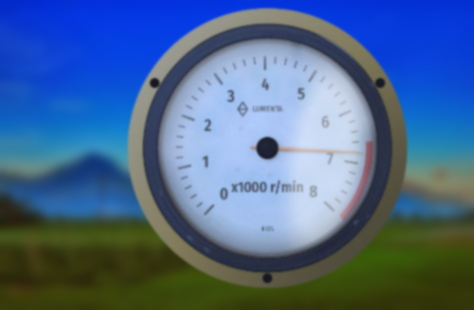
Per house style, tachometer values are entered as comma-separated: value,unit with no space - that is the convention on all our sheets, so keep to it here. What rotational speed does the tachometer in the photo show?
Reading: 6800,rpm
